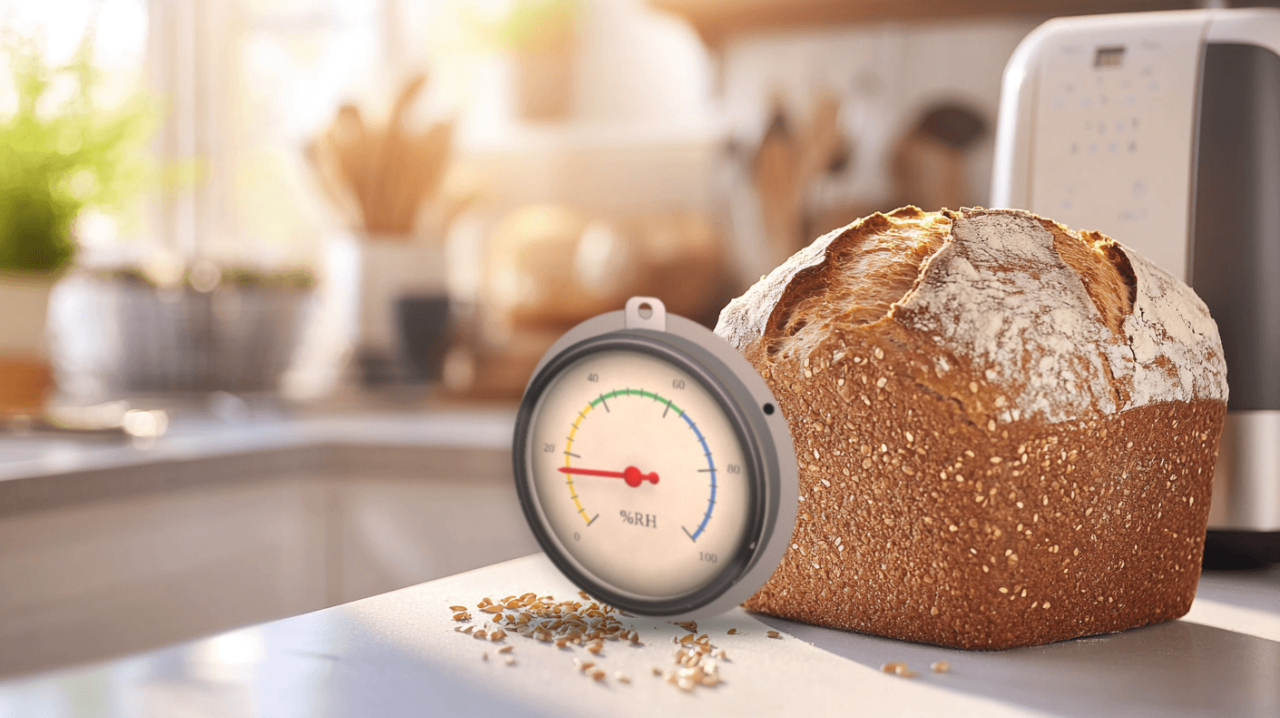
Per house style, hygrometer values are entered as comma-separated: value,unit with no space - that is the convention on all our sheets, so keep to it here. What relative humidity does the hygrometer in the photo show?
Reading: 16,%
